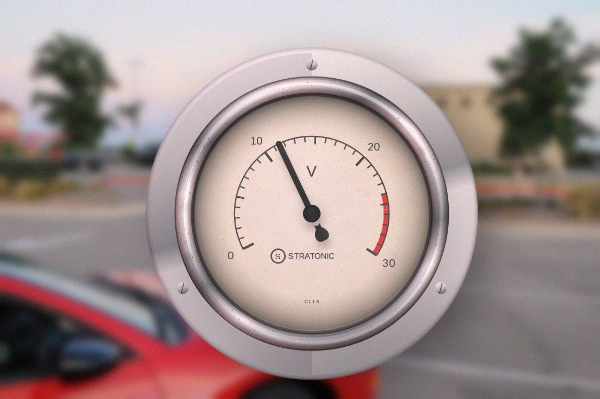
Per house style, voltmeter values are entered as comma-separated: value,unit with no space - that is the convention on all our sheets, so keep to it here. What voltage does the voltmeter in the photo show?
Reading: 11.5,V
